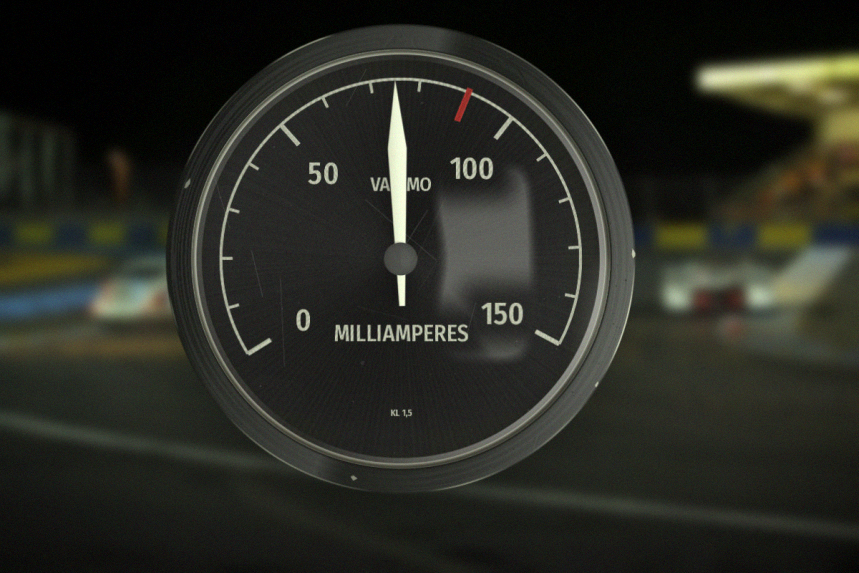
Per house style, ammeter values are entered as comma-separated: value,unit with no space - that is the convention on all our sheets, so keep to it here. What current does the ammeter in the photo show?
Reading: 75,mA
